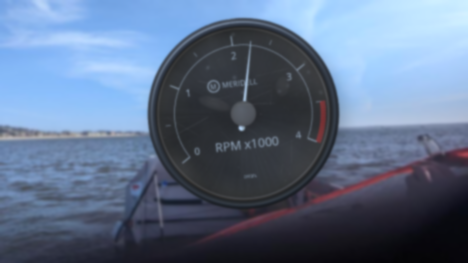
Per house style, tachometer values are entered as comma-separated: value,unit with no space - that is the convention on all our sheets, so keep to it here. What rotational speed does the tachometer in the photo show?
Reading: 2250,rpm
